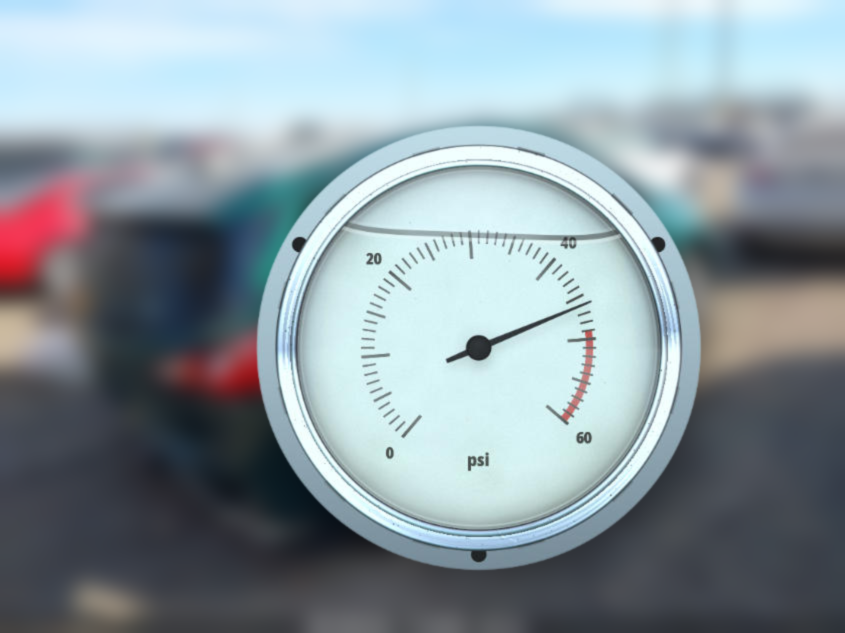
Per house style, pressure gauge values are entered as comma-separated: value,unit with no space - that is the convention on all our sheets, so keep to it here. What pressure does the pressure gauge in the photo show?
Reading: 46,psi
